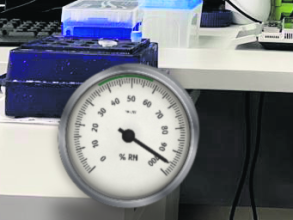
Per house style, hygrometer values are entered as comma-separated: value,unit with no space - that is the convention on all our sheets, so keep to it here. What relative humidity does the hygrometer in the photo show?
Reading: 95,%
